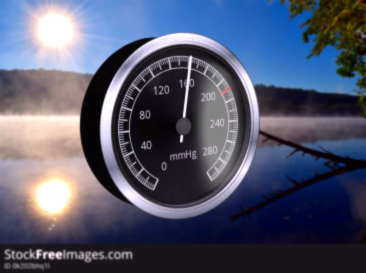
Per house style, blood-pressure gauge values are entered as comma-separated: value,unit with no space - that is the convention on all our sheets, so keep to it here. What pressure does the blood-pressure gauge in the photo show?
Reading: 160,mmHg
